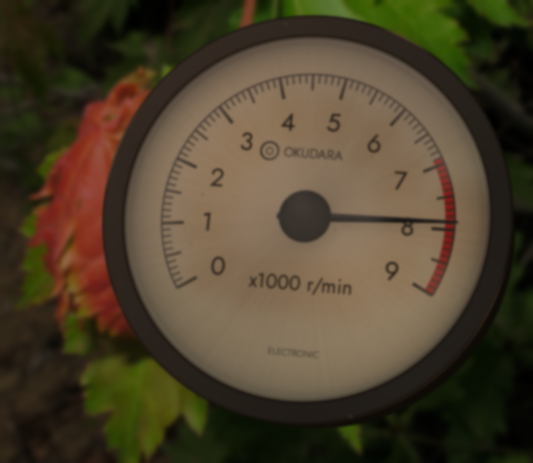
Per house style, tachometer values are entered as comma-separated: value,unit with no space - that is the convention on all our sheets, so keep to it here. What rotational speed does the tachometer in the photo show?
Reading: 7900,rpm
